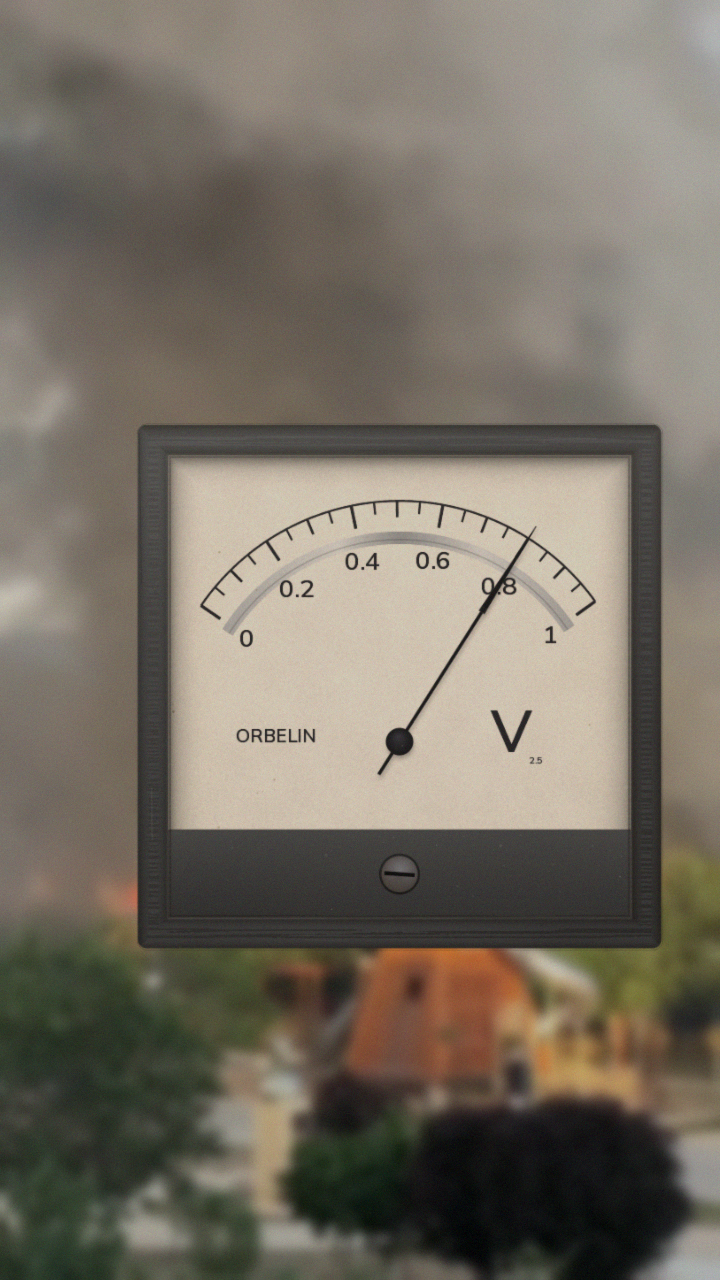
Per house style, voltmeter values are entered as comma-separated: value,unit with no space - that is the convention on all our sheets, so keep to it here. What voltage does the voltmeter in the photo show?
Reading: 0.8,V
